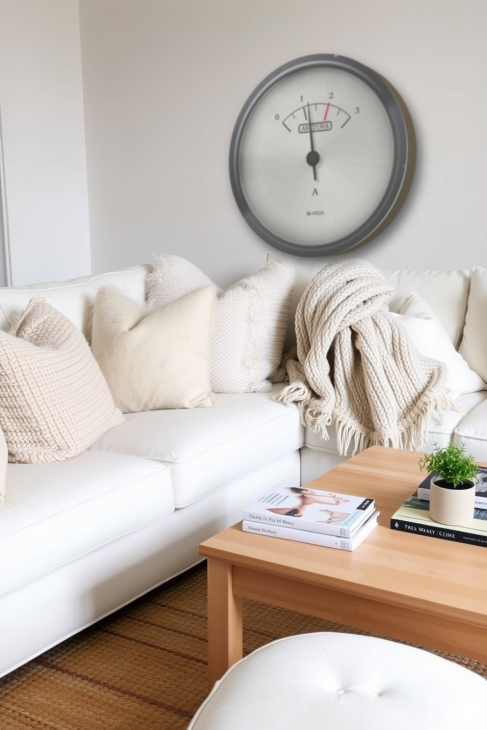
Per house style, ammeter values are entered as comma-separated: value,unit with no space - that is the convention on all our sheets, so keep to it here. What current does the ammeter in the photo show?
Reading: 1.25,A
